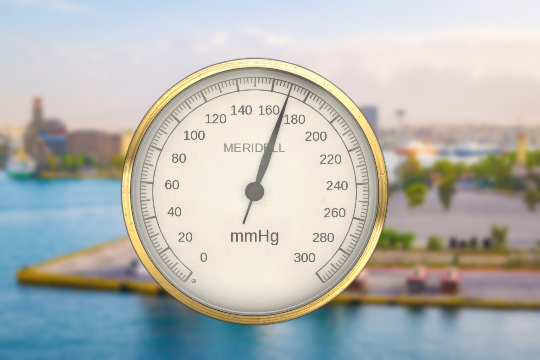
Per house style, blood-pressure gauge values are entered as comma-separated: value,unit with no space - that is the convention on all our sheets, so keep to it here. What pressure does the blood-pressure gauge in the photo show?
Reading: 170,mmHg
